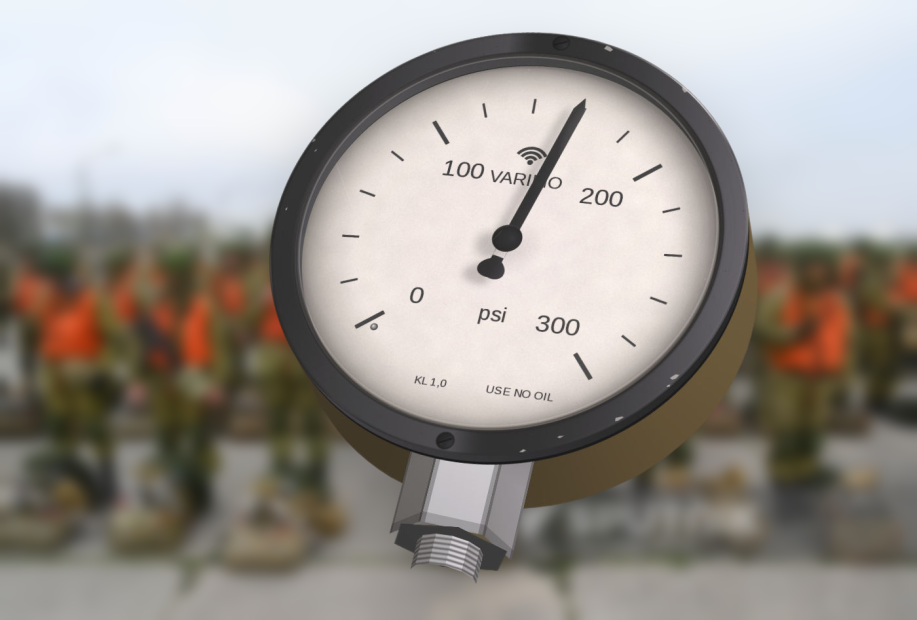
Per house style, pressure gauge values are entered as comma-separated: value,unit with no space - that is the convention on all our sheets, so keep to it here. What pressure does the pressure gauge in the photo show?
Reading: 160,psi
